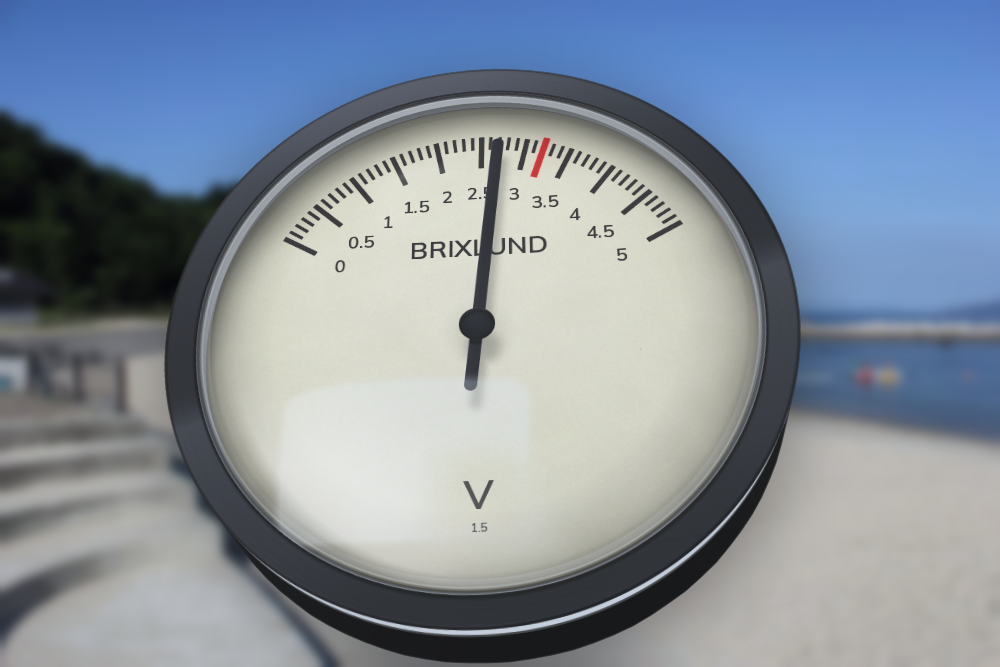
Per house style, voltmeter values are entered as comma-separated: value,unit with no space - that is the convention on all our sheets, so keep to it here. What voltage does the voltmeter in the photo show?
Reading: 2.7,V
